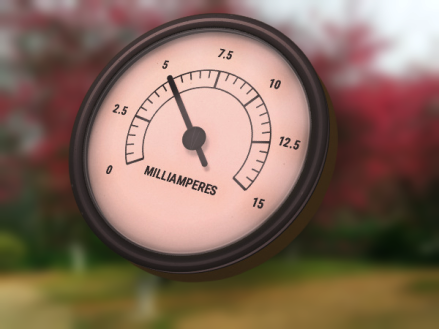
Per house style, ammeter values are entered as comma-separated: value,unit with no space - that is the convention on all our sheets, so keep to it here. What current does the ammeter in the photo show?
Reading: 5,mA
